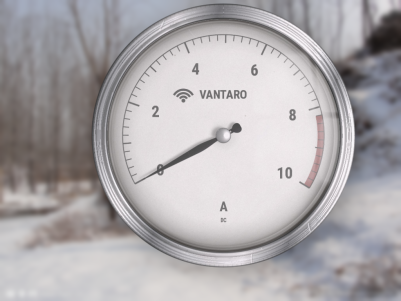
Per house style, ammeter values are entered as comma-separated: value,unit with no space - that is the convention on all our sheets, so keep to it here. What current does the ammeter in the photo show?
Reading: 0,A
